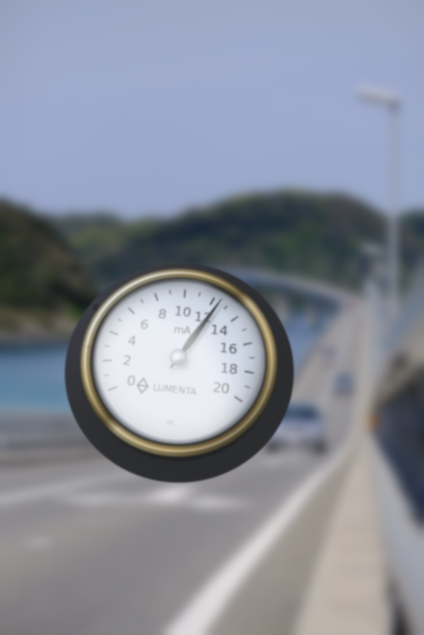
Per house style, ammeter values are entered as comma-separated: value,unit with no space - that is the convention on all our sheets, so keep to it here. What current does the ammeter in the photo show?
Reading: 12.5,mA
